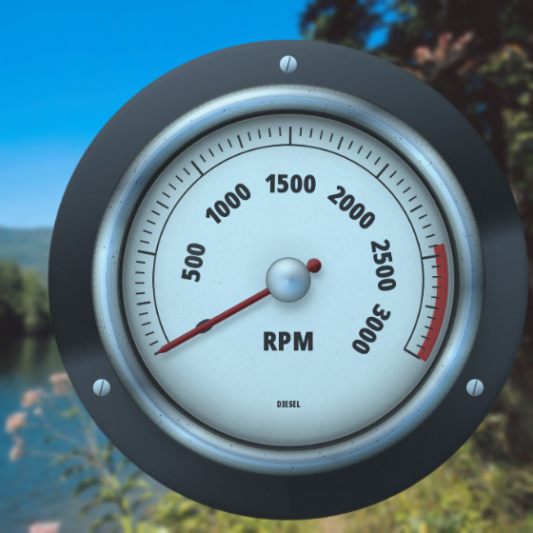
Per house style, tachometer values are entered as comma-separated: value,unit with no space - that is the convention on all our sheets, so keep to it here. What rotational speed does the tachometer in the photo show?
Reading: 0,rpm
